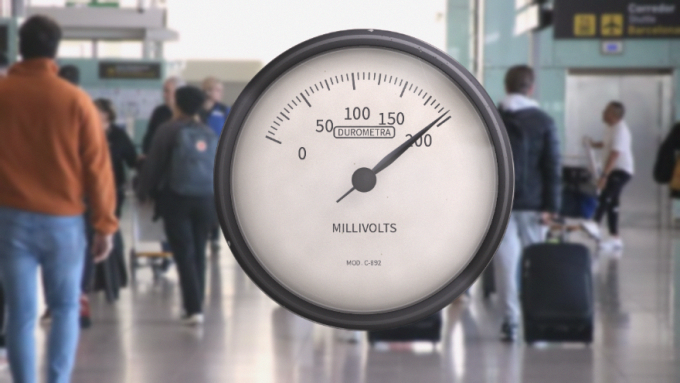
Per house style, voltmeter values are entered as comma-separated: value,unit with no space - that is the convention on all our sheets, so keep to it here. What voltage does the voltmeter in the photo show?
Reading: 195,mV
